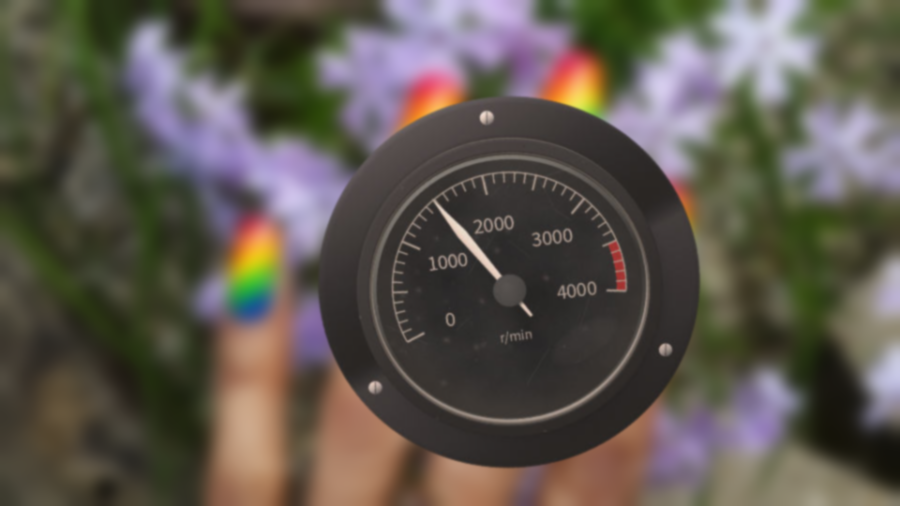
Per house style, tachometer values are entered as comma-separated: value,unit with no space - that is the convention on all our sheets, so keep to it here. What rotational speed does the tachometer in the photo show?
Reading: 1500,rpm
